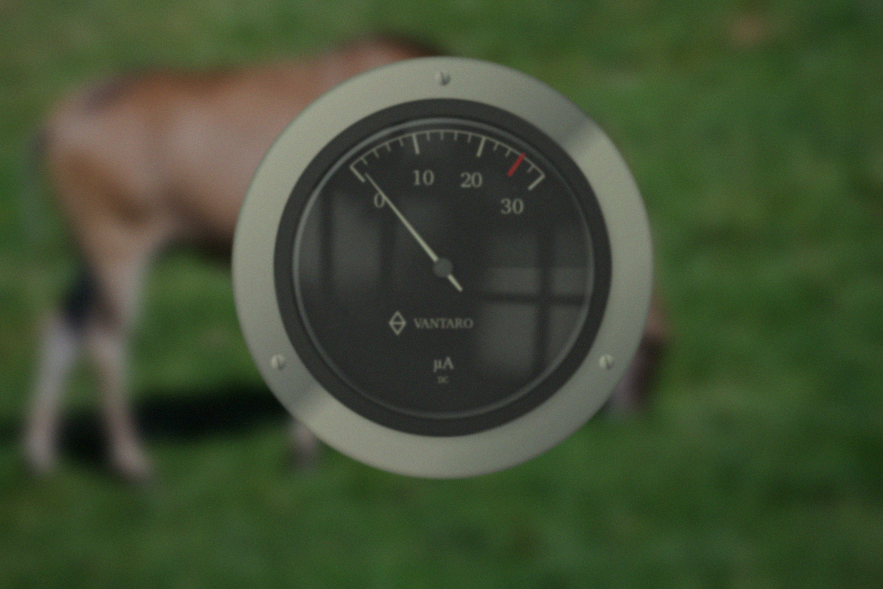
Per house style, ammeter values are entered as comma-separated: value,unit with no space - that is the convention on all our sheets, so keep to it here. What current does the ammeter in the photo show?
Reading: 1,µA
